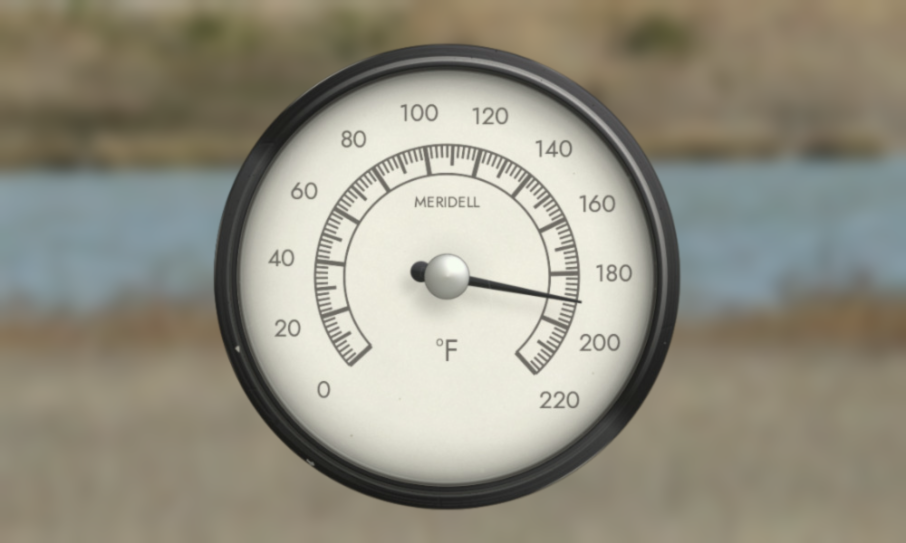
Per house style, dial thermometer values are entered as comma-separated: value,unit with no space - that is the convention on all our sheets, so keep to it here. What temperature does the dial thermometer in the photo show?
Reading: 190,°F
